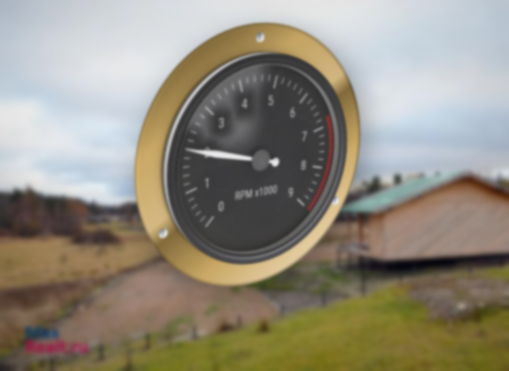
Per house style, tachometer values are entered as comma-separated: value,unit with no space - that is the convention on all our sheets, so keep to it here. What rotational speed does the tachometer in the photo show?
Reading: 2000,rpm
